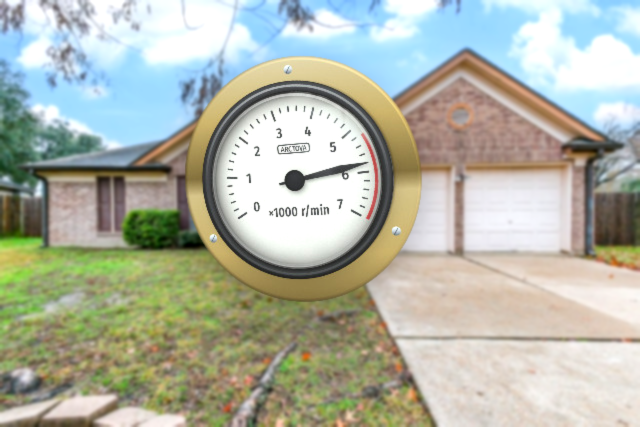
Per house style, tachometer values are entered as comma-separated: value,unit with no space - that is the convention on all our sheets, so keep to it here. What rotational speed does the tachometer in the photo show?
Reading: 5800,rpm
